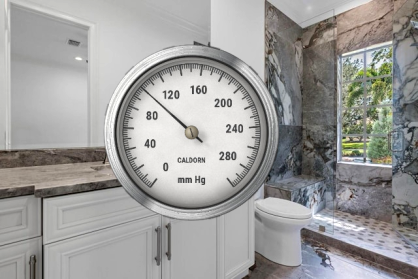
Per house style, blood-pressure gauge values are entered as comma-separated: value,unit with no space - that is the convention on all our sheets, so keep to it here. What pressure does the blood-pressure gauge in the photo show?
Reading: 100,mmHg
